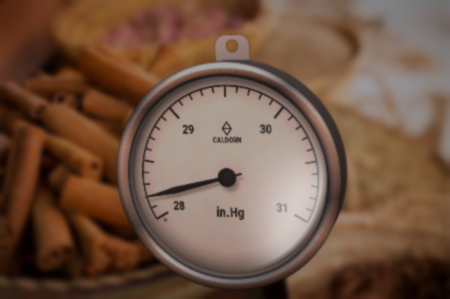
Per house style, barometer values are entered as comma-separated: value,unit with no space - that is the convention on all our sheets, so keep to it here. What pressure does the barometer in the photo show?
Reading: 28.2,inHg
